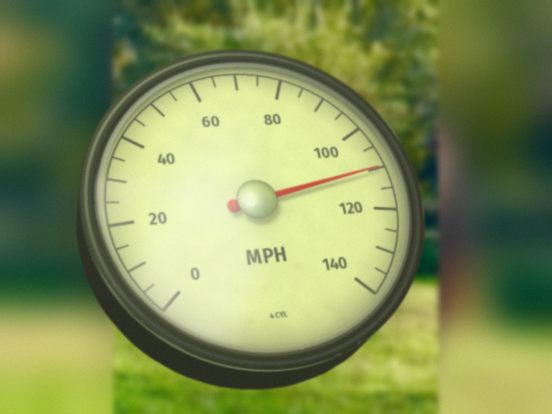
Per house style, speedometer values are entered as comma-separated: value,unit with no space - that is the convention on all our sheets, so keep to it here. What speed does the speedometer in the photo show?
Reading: 110,mph
